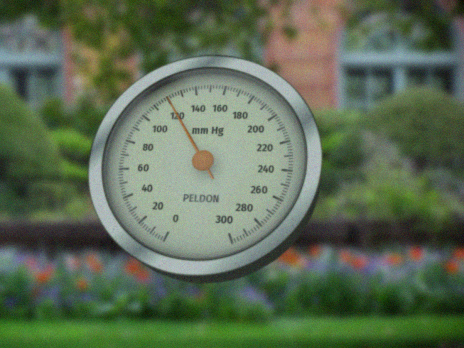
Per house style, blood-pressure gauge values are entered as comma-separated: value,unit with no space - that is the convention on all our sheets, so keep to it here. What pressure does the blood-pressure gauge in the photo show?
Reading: 120,mmHg
